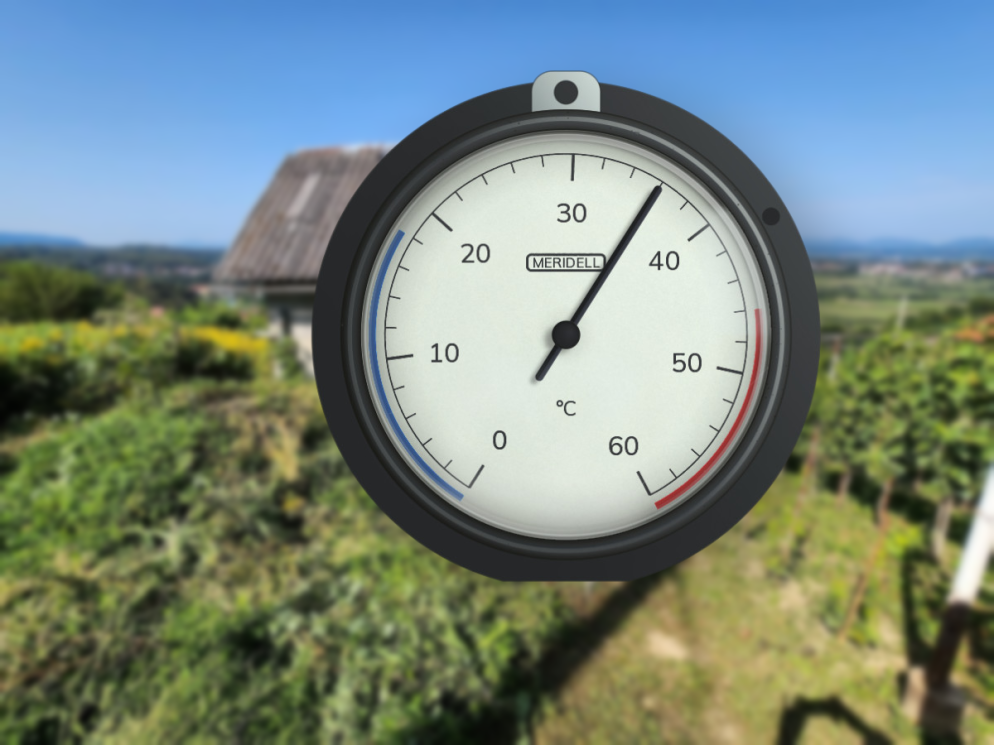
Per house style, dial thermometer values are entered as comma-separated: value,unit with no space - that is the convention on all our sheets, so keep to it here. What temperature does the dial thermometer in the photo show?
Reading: 36,°C
